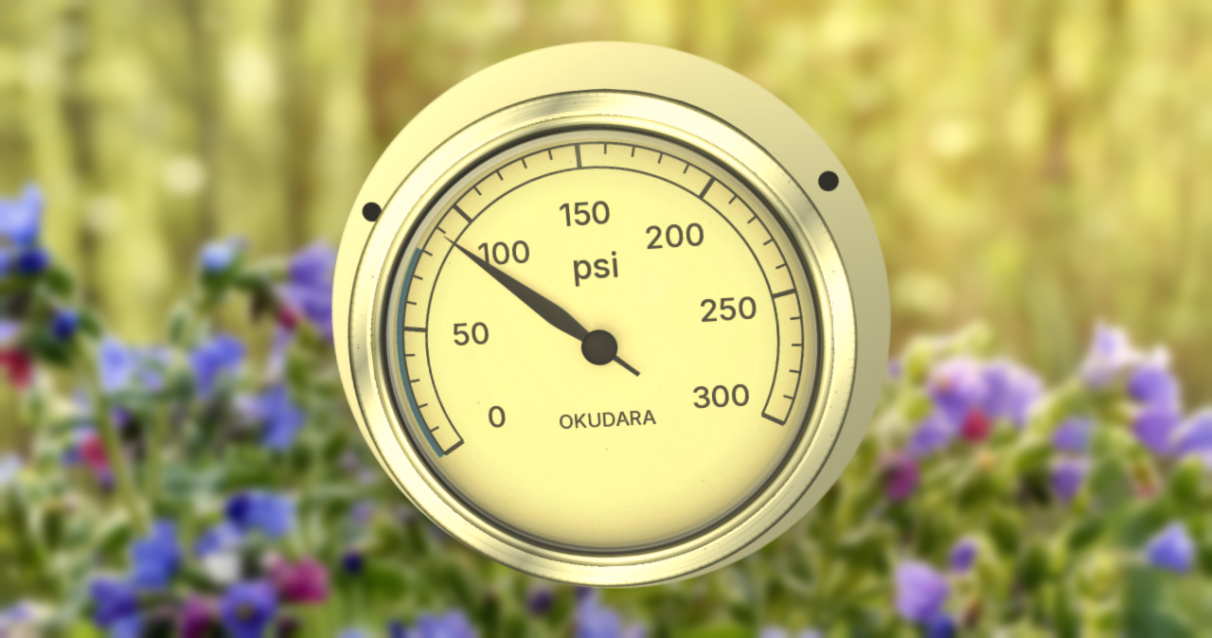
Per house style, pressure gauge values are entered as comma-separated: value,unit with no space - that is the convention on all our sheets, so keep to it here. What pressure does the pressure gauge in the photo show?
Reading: 90,psi
